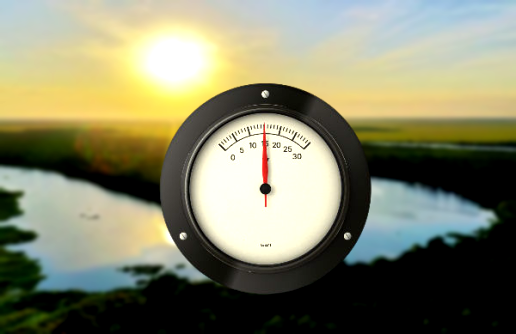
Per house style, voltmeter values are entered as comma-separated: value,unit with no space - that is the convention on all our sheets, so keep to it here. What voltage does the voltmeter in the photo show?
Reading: 15,V
